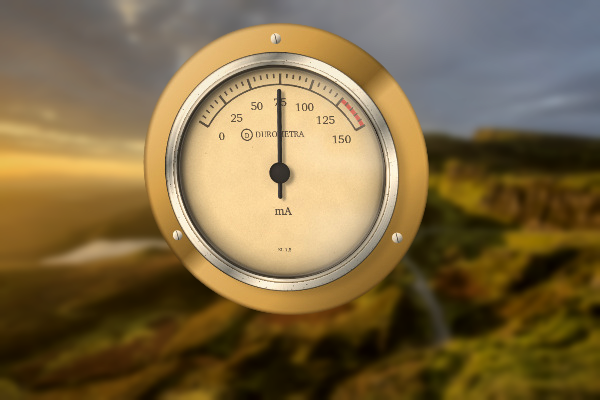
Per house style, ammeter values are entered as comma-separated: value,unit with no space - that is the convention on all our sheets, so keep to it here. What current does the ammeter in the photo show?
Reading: 75,mA
